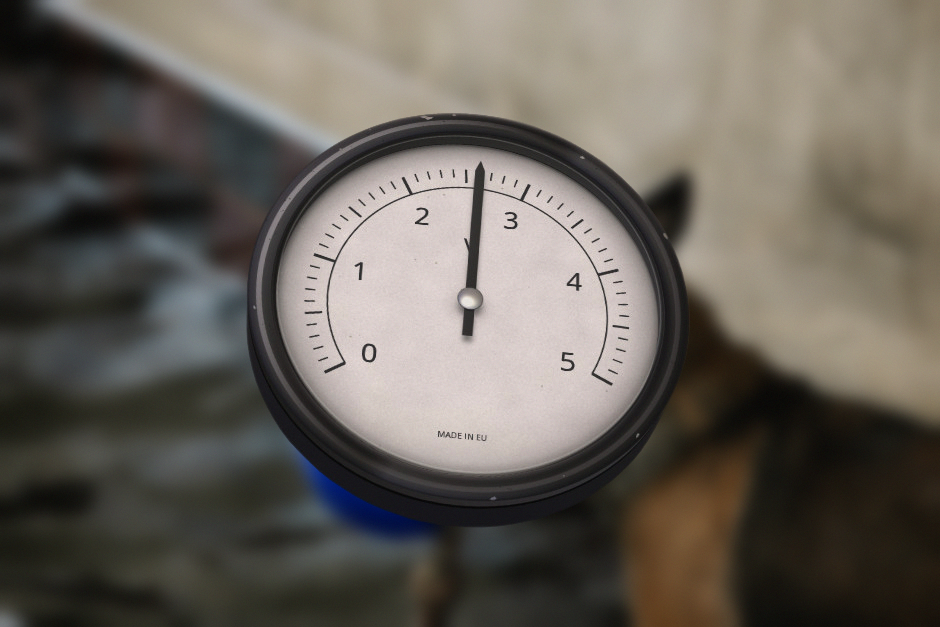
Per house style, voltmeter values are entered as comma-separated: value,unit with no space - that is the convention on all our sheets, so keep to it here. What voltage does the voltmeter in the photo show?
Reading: 2.6,V
